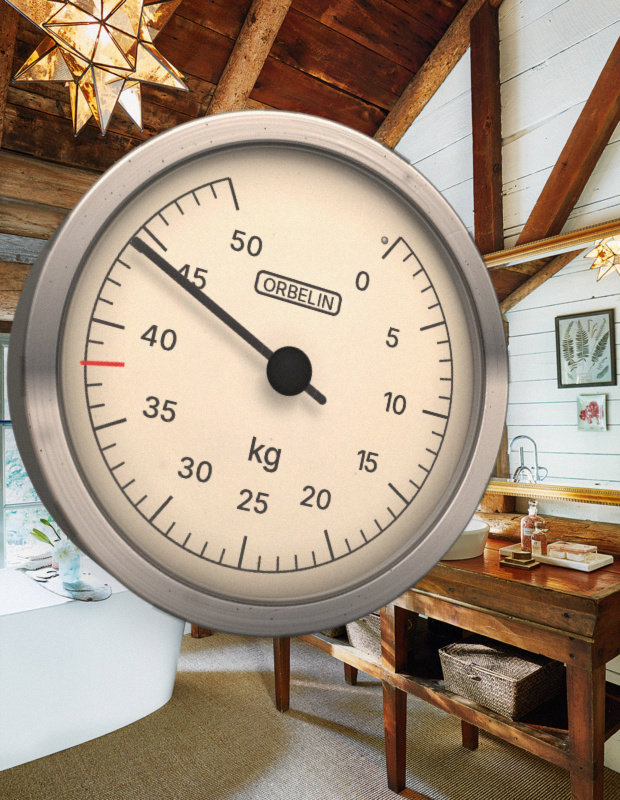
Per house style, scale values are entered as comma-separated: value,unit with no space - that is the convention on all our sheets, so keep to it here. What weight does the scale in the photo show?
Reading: 44,kg
